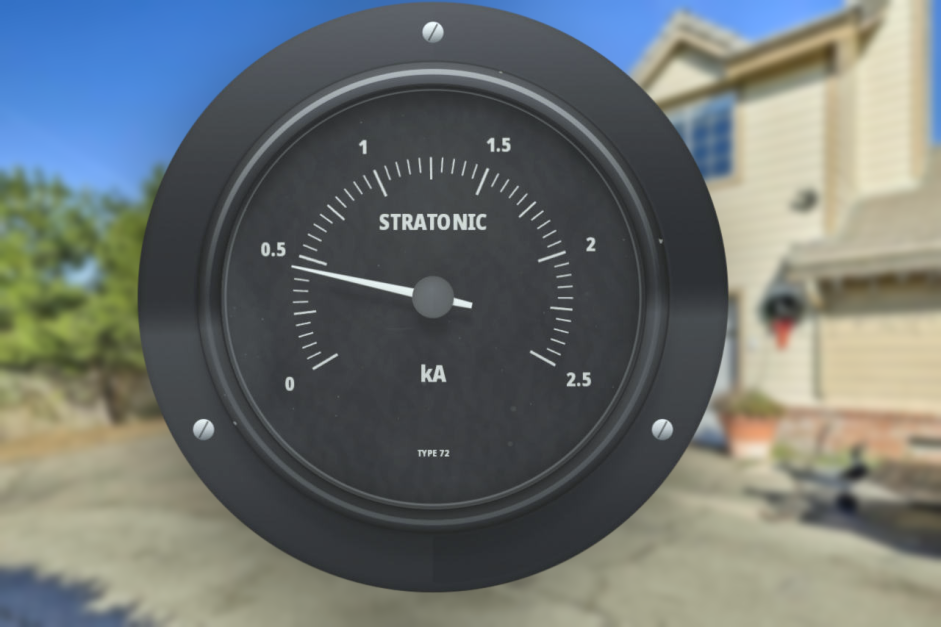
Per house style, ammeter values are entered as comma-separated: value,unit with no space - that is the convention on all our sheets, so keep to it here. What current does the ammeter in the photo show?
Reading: 0.45,kA
